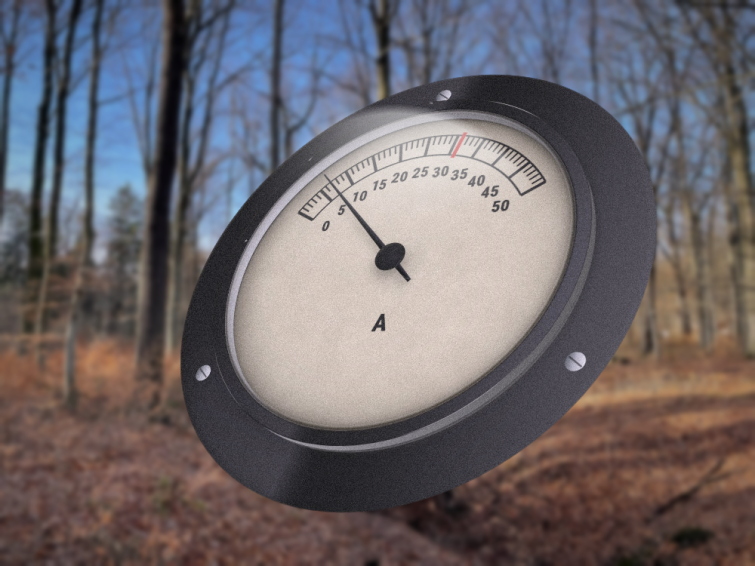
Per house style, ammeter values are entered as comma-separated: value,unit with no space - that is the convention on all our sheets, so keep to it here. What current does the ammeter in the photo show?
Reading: 7,A
